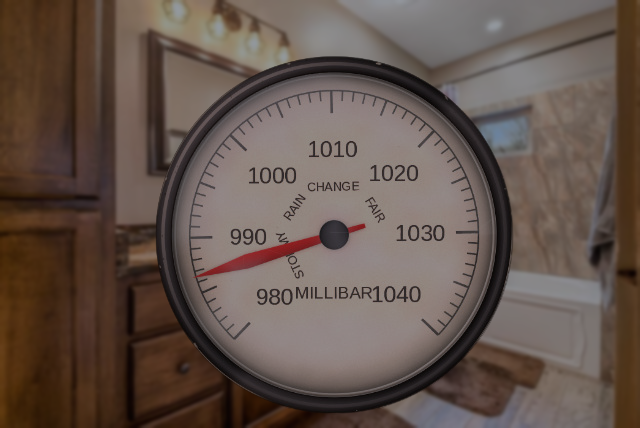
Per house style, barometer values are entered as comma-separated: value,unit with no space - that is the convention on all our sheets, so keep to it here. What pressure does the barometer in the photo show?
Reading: 986.5,mbar
